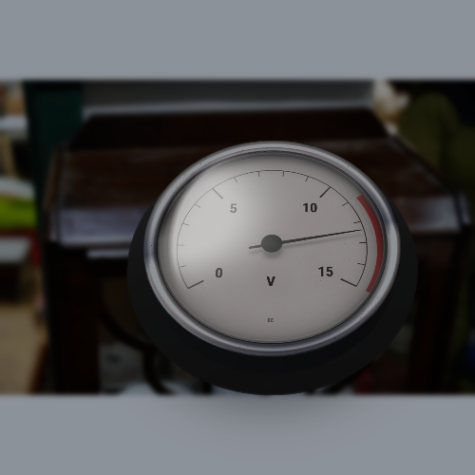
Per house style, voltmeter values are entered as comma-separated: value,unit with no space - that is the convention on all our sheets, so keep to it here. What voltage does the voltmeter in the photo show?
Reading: 12.5,V
